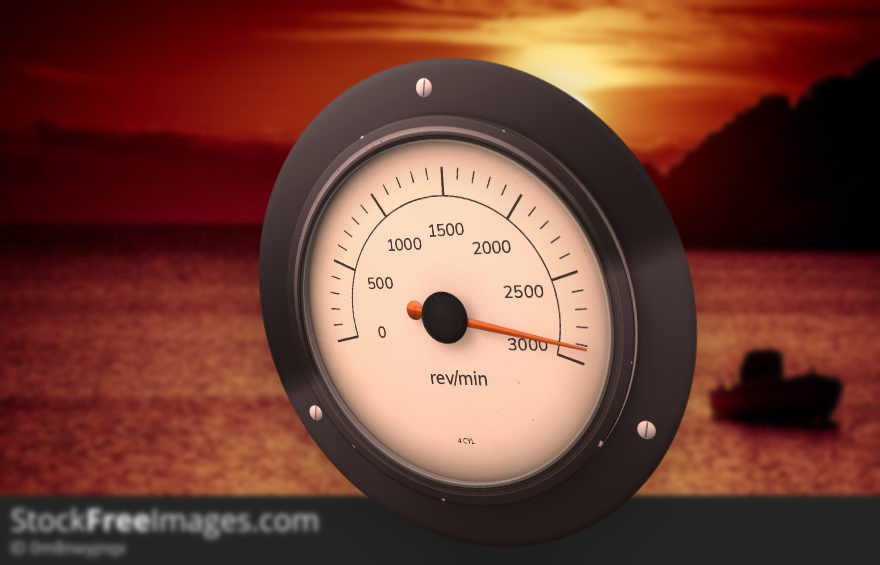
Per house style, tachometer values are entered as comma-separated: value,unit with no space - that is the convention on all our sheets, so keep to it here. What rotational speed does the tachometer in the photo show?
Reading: 2900,rpm
